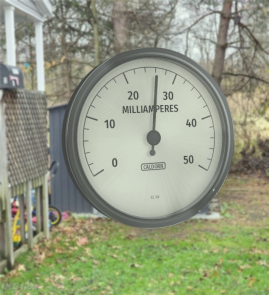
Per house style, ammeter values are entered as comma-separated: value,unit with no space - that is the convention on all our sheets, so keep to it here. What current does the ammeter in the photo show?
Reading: 26,mA
